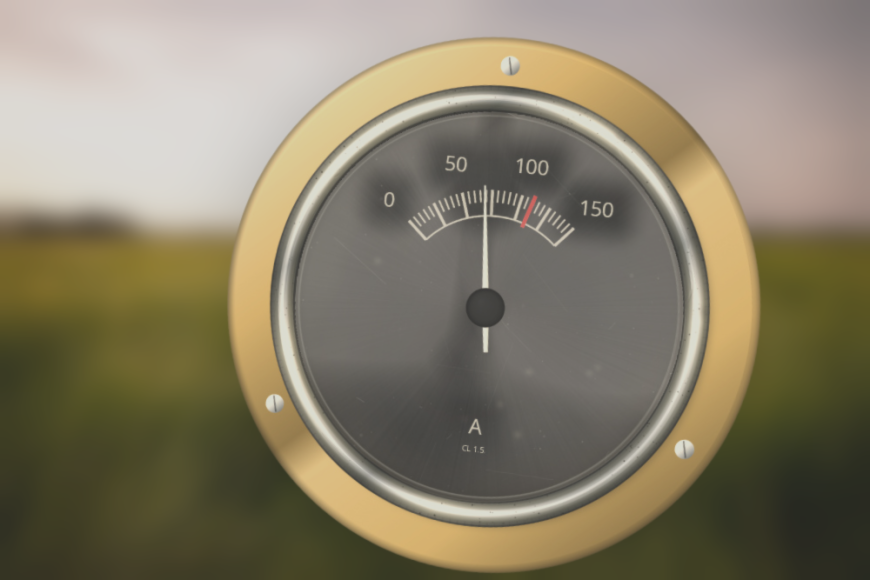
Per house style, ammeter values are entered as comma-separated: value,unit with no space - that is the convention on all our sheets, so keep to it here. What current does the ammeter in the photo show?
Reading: 70,A
